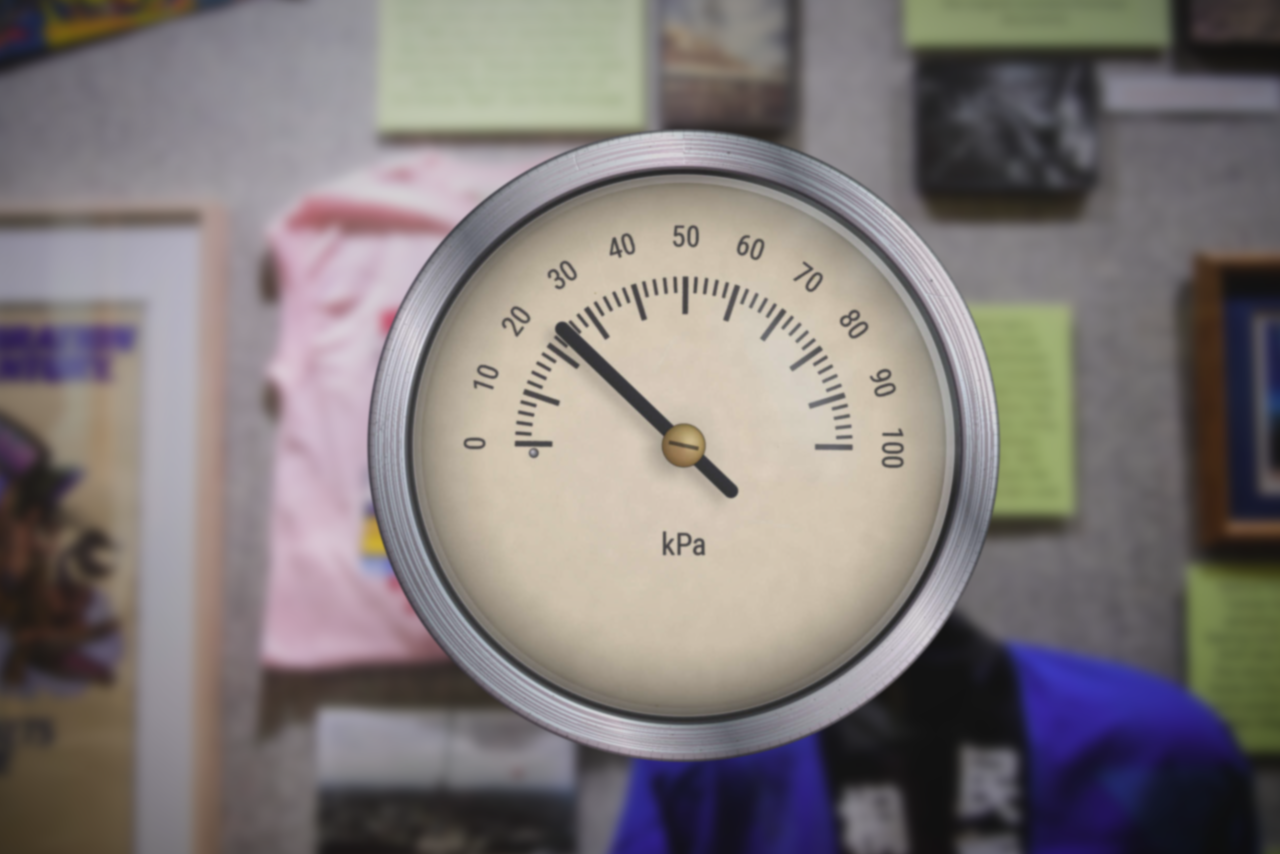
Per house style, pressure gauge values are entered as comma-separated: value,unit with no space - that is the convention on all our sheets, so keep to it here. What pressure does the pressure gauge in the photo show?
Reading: 24,kPa
